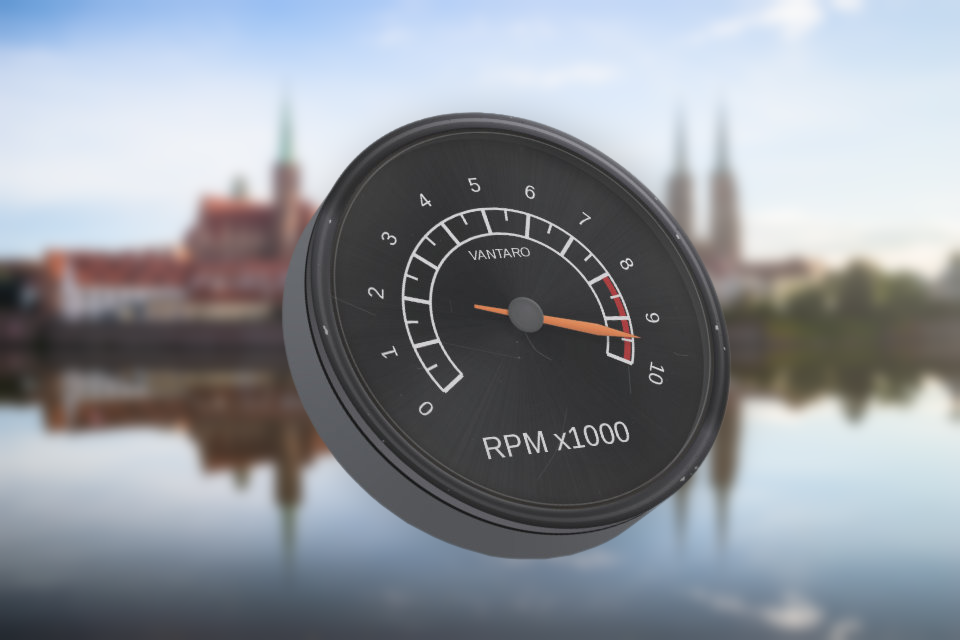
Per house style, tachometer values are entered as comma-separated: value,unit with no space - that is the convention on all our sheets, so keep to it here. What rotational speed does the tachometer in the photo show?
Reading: 9500,rpm
